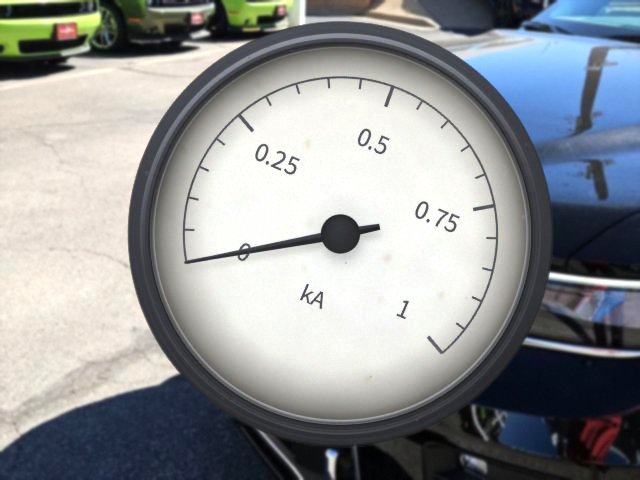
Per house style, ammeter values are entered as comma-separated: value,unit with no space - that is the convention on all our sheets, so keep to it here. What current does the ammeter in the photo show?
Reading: 0,kA
